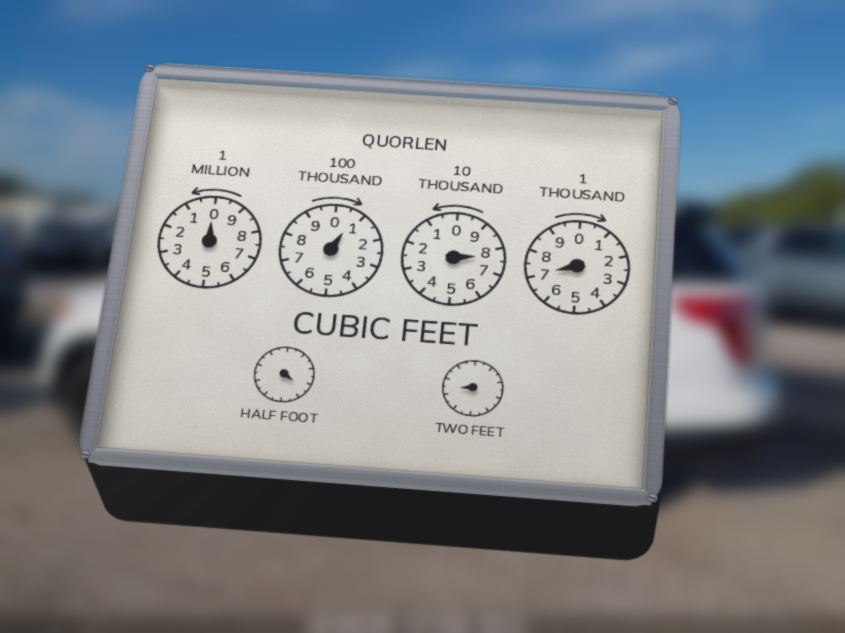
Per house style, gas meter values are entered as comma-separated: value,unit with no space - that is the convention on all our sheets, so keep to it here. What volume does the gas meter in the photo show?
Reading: 7700,ft³
